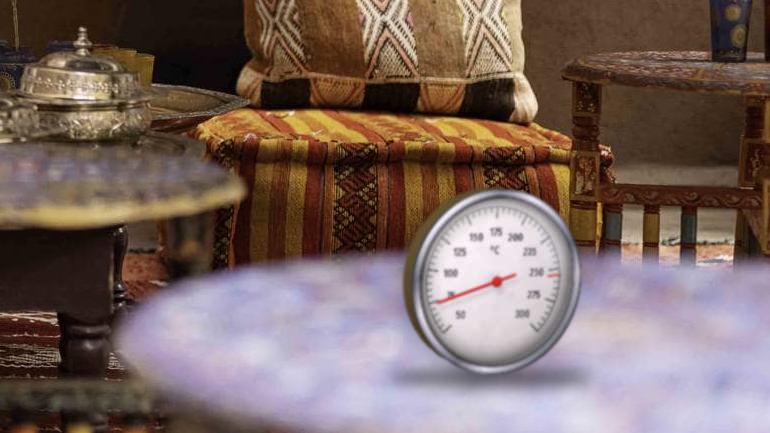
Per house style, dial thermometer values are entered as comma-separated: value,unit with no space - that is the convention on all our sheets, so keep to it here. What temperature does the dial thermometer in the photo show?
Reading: 75,°C
